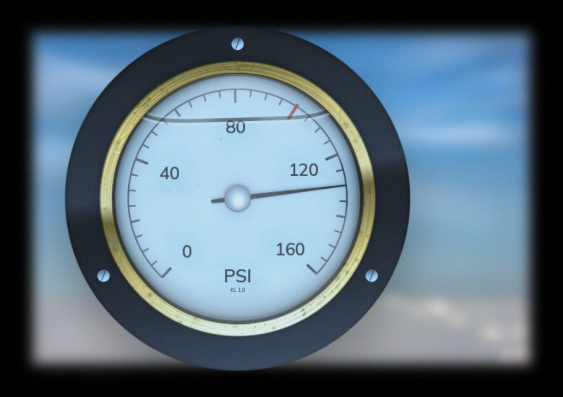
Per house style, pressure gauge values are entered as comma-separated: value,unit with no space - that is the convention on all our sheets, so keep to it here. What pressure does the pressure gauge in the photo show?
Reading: 130,psi
